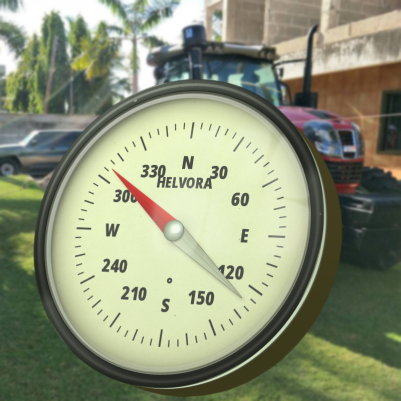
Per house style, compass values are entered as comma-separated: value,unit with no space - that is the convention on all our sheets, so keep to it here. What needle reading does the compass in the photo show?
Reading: 307.5,°
